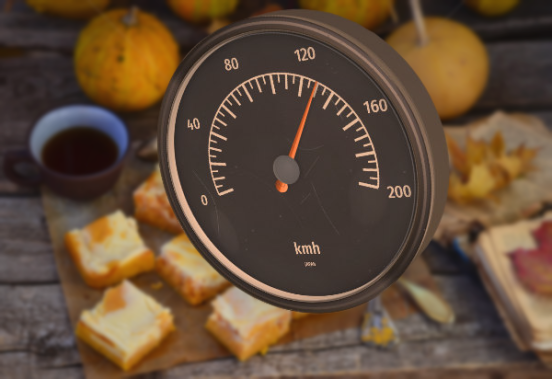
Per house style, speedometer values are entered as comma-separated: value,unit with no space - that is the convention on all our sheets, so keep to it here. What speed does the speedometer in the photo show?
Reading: 130,km/h
